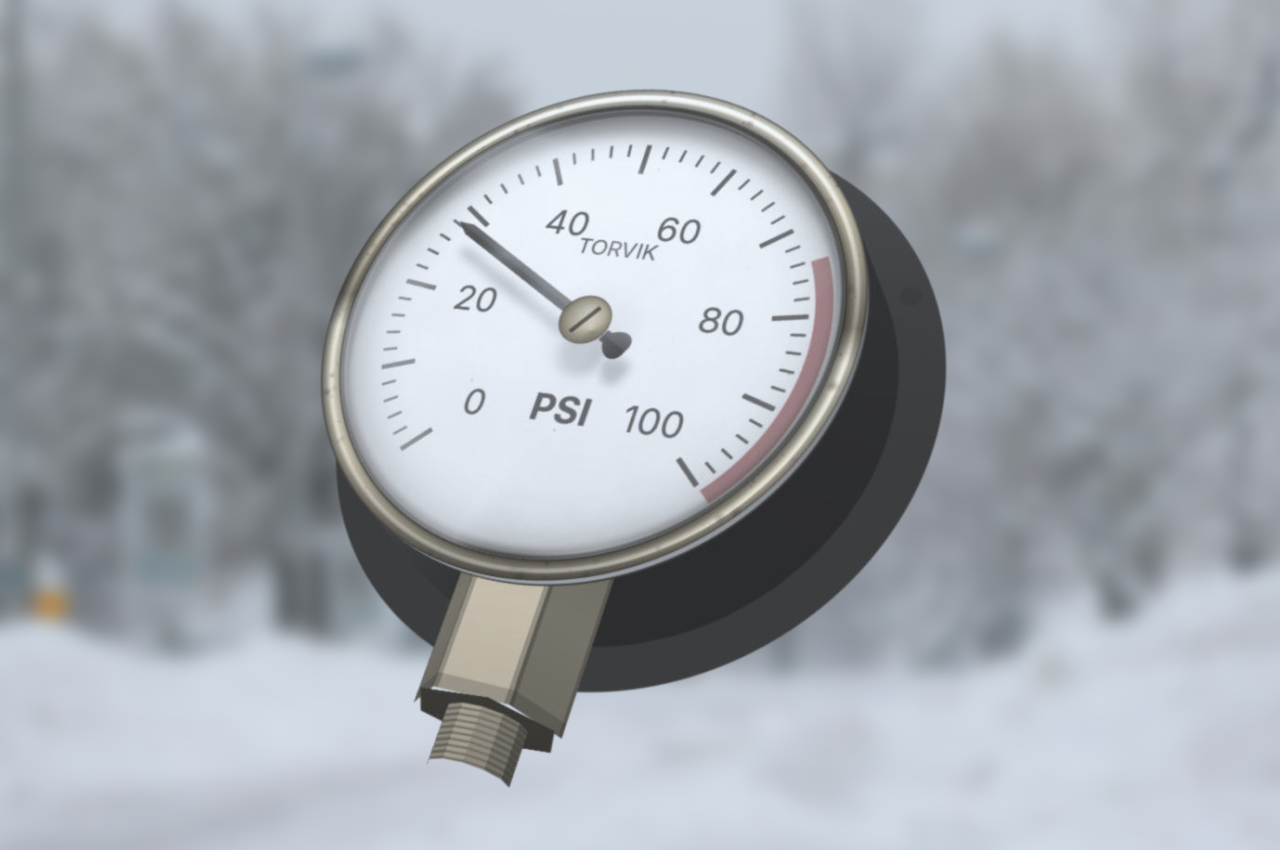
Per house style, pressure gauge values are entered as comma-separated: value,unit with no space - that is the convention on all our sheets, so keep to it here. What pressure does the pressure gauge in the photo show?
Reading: 28,psi
